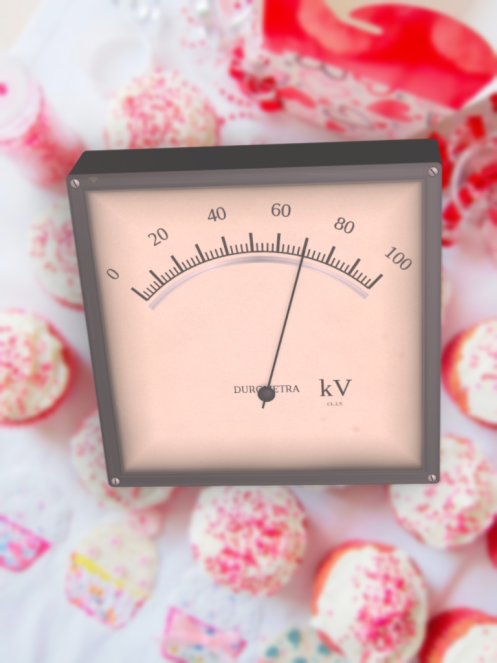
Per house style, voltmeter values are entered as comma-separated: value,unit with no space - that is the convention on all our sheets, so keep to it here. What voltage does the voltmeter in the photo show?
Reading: 70,kV
